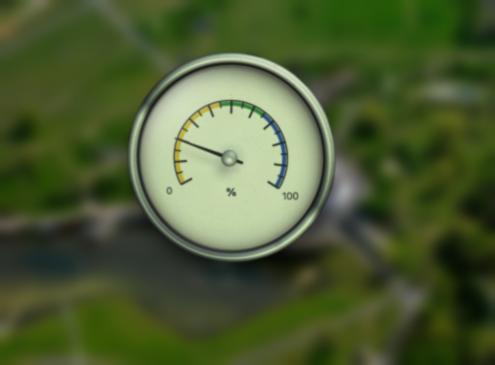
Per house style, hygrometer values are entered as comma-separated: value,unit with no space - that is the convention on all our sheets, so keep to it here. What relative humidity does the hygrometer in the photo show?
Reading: 20,%
